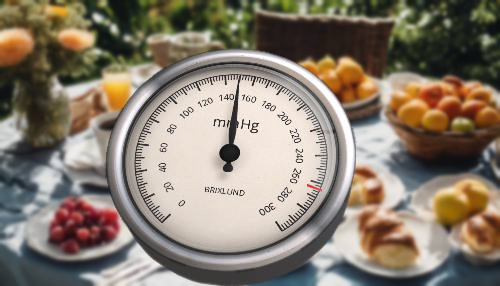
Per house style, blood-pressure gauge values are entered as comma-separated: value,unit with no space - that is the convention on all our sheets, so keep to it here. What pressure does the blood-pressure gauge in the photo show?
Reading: 150,mmHg
